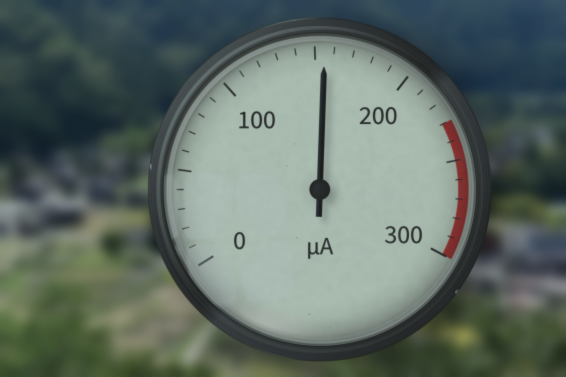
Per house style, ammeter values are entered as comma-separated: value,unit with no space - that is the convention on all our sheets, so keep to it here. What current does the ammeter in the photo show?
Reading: 155,µA
